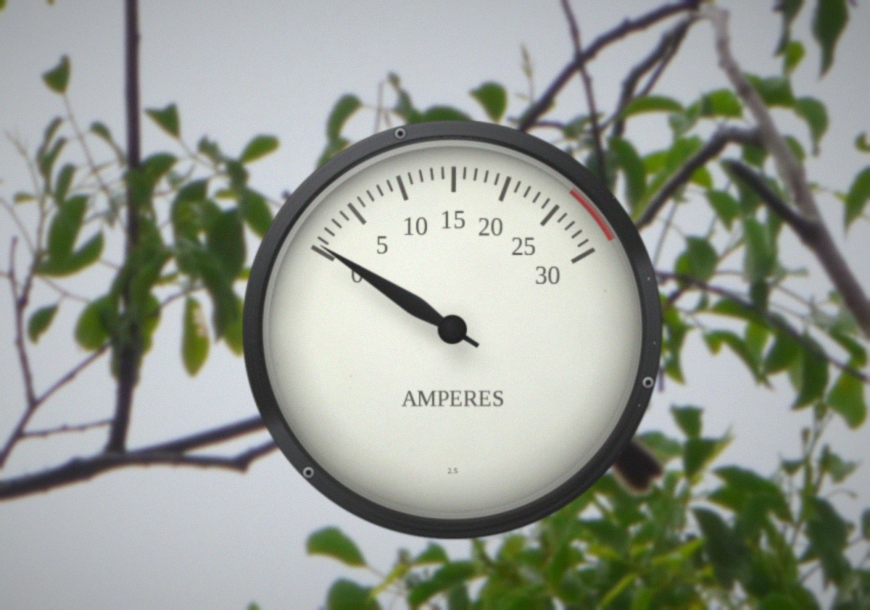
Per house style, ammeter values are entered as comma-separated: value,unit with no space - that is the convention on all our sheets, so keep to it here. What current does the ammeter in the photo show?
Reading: 0.5,A
